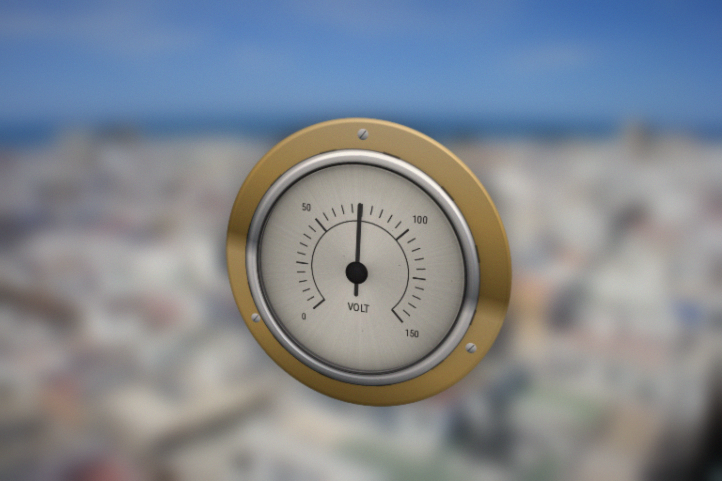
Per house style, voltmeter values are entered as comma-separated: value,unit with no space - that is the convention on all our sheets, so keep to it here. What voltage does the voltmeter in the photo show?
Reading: 75,V
